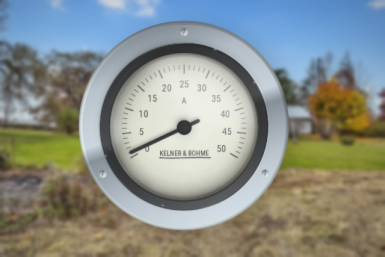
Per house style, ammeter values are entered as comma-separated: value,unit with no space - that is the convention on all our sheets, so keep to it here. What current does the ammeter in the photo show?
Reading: 1,A
